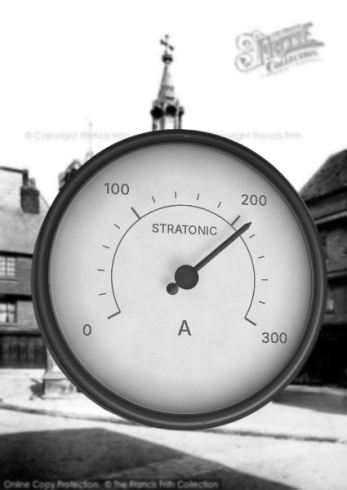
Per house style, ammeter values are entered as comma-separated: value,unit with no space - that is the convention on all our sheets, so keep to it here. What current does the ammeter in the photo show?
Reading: 210,A
